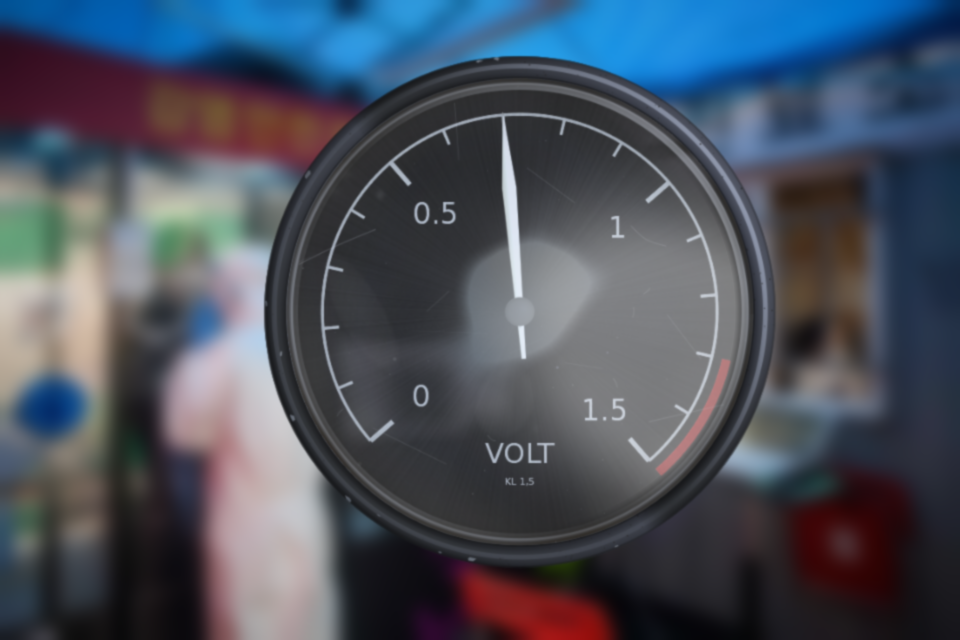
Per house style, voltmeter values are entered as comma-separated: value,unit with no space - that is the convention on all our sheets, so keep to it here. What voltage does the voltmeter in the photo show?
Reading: 0.7,V
